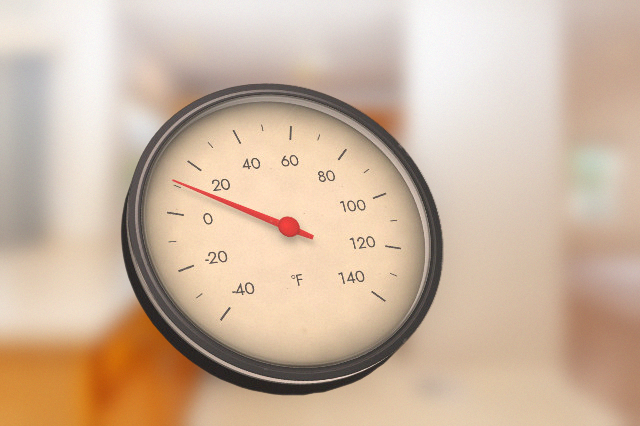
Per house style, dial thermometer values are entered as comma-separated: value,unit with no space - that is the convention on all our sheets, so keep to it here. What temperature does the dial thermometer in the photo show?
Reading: 10,°F
